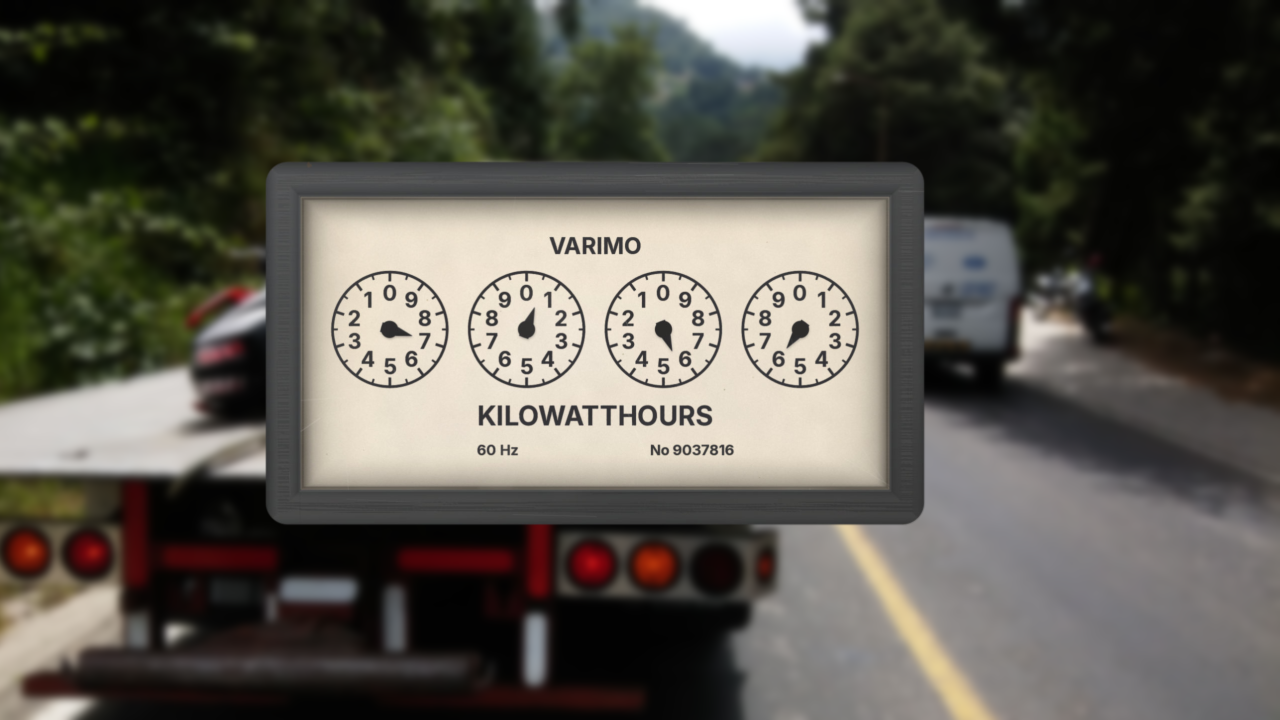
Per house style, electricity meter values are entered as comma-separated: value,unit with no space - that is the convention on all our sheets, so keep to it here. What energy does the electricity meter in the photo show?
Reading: 7056,kWh
